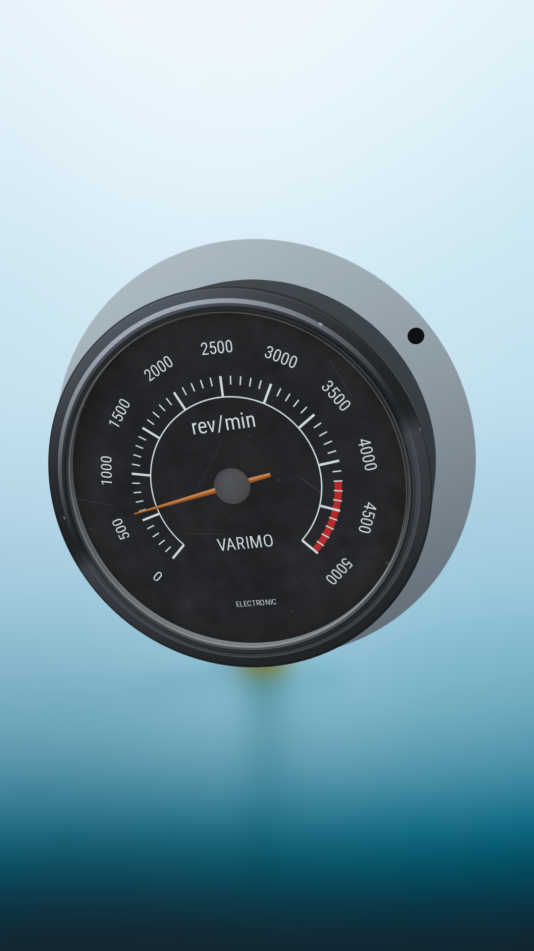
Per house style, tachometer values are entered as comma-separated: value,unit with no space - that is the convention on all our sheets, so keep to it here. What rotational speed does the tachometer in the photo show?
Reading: 600,rpm
